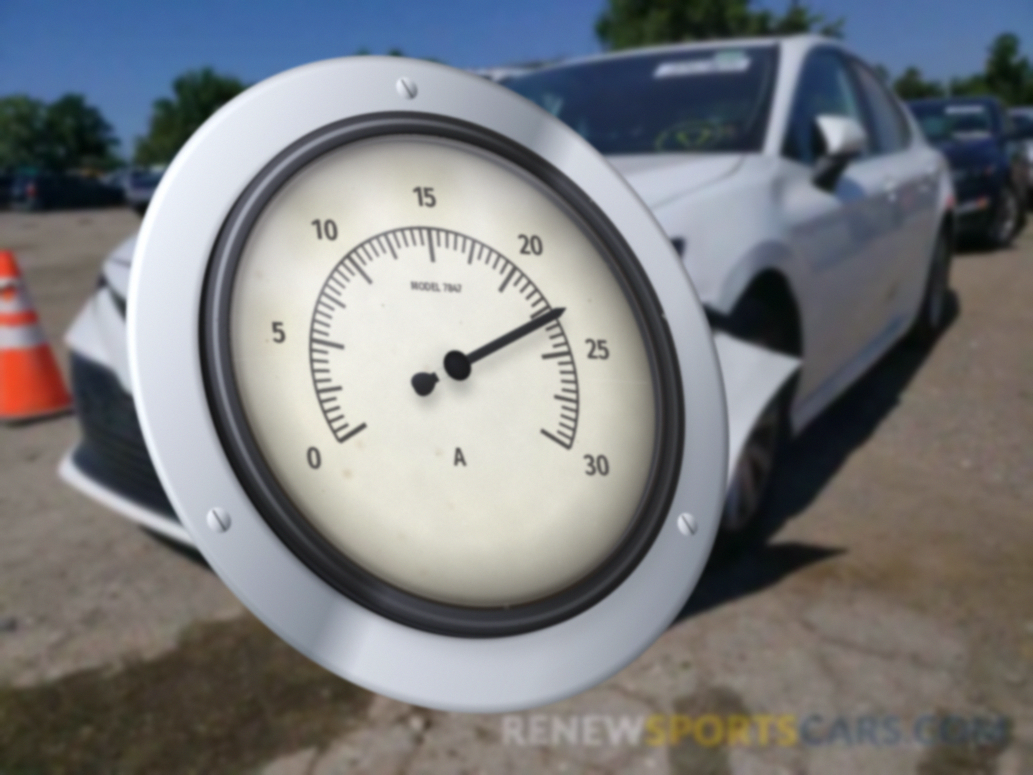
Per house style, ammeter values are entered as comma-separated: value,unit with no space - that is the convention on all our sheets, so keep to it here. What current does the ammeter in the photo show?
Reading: 23,A
